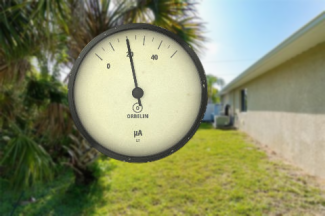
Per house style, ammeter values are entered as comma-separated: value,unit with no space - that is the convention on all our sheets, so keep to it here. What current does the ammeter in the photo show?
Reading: 20,µA
